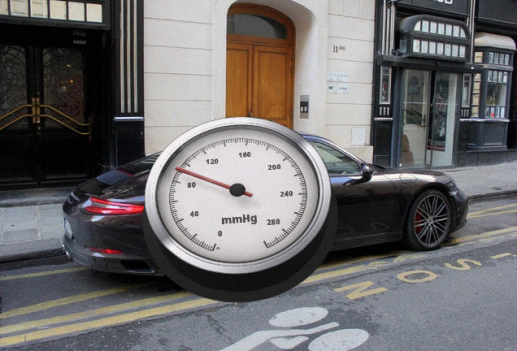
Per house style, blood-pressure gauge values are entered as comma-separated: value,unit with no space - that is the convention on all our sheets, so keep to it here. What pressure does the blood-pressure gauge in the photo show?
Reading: 90,mmHg
